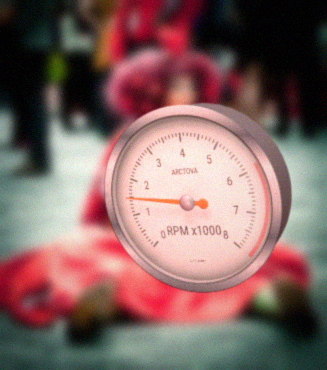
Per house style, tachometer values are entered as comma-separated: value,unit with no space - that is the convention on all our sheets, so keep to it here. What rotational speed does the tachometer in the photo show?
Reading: 1500,rpm
